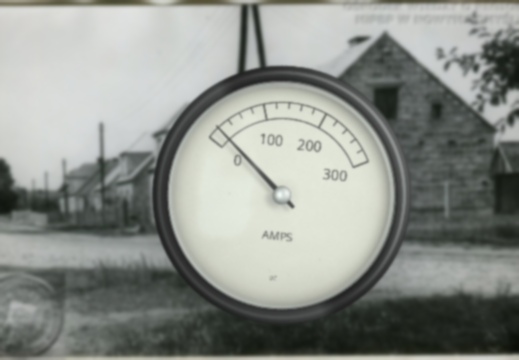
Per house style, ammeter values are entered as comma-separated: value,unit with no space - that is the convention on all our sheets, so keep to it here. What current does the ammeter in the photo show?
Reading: 20,A
